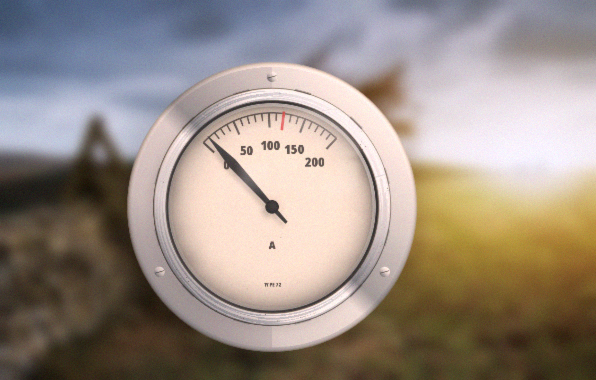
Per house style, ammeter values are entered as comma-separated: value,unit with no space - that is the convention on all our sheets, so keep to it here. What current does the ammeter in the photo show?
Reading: 10,A
